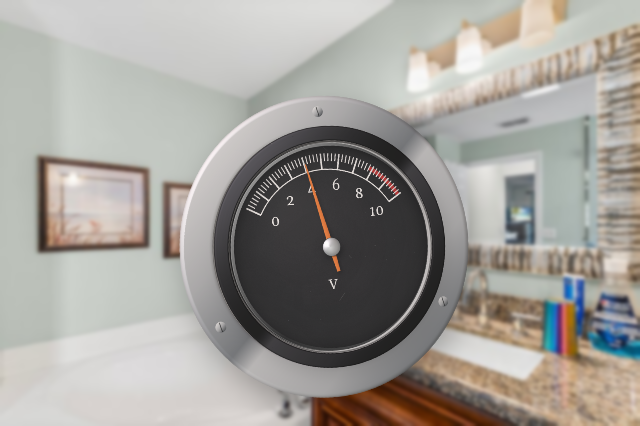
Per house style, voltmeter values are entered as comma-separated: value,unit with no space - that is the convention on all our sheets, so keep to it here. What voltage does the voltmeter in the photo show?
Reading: 4,V
